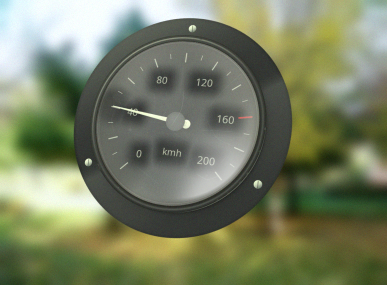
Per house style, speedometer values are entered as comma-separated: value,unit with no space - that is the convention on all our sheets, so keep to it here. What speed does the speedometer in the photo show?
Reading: 40,km/h
